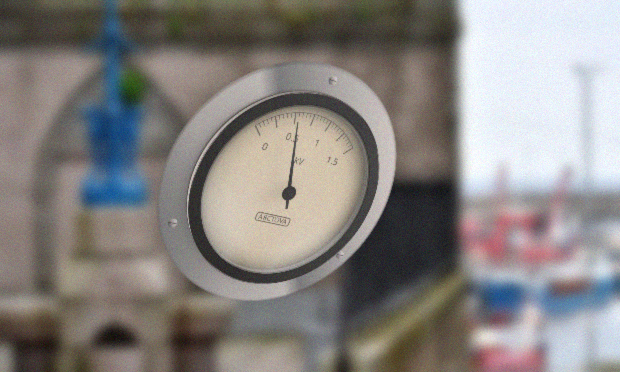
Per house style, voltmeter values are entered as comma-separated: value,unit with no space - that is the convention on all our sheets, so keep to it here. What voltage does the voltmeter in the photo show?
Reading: 0.5,kV
